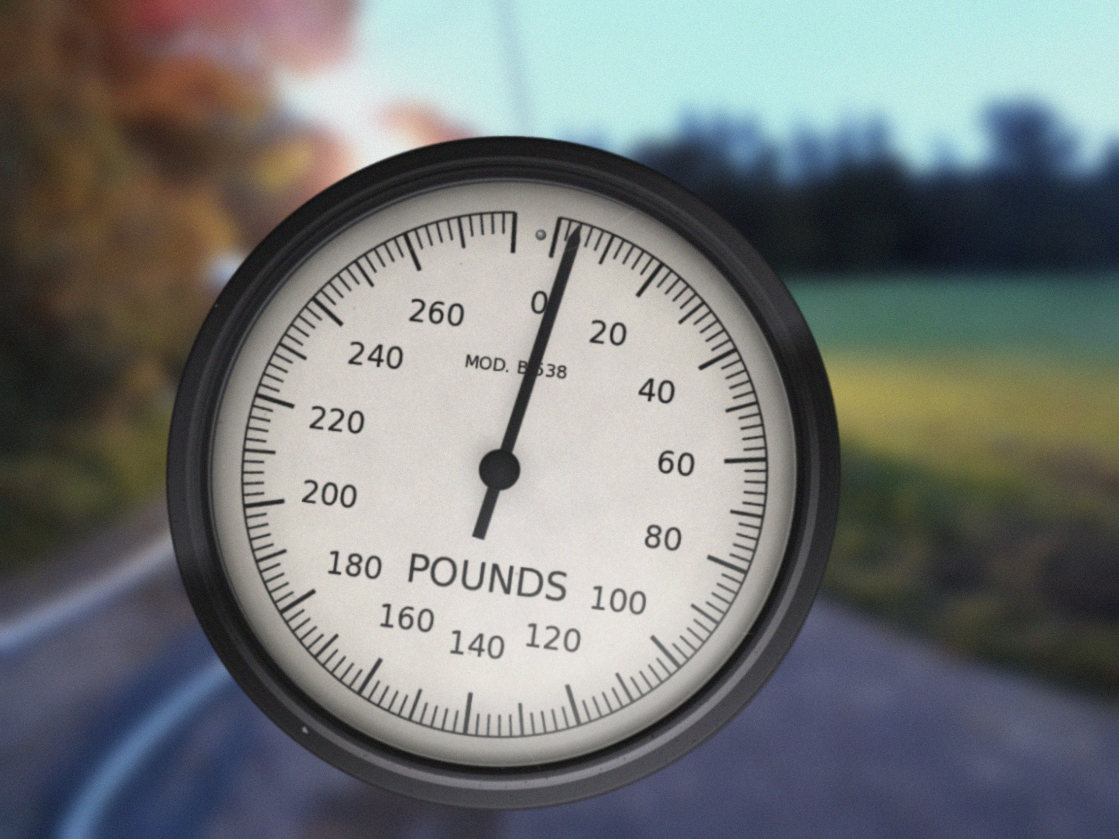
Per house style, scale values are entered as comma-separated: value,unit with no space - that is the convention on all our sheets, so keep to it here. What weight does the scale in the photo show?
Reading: 4,lb
